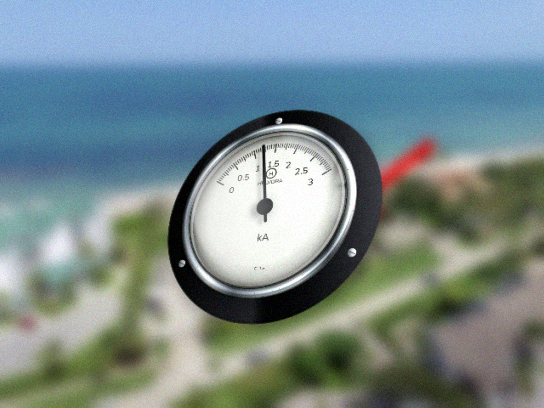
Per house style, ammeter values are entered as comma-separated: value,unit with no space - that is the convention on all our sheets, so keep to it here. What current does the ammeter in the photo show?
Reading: 1.25,kA
